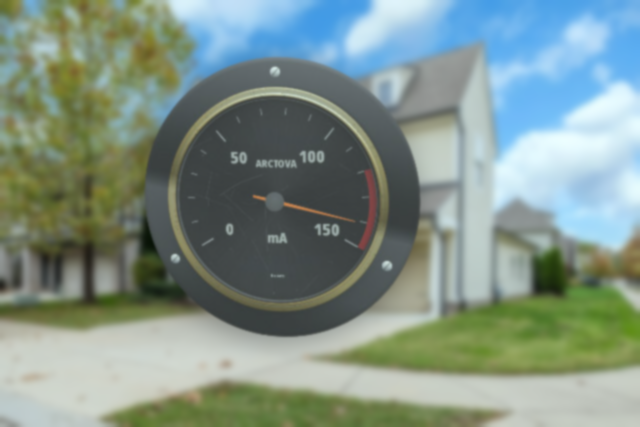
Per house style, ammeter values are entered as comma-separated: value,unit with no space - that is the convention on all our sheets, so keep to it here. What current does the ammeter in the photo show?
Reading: 140,mA
